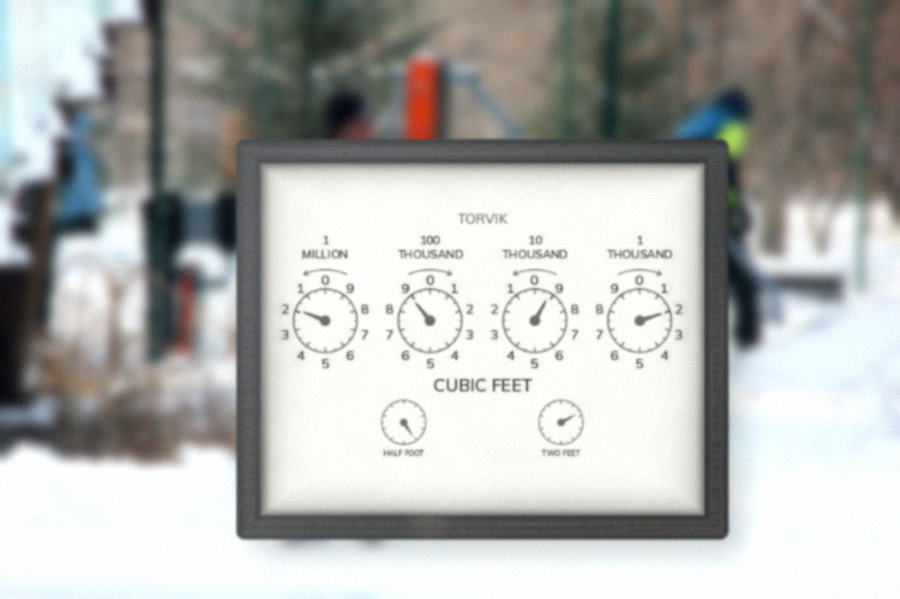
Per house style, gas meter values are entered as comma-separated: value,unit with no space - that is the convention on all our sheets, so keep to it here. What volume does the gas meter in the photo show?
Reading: 189200,ft³
